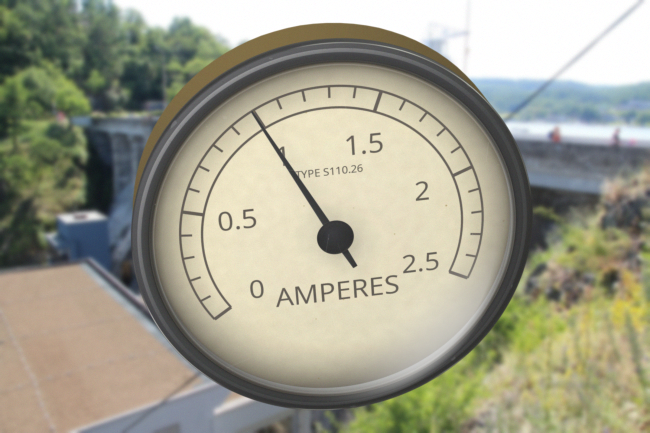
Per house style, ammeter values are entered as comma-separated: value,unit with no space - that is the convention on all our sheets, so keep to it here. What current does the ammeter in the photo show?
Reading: 1,A
